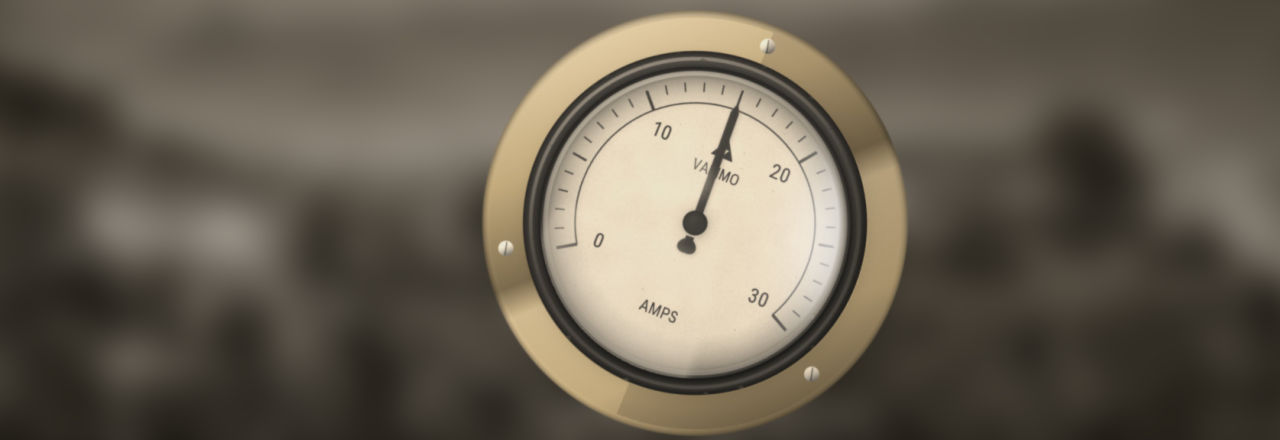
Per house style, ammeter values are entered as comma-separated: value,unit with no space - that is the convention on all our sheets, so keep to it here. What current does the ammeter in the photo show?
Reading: 15,A
